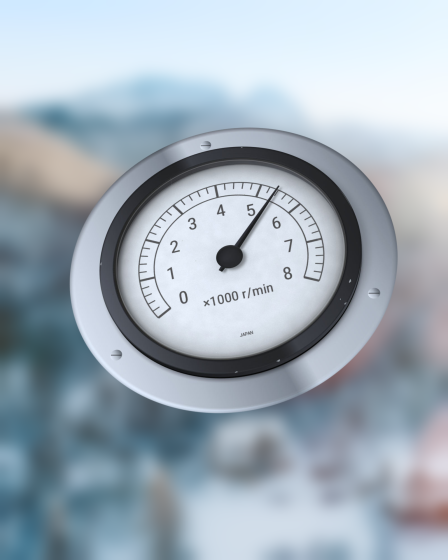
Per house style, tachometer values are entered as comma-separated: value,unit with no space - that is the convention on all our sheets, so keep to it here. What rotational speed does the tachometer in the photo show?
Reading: 5400,rpm
